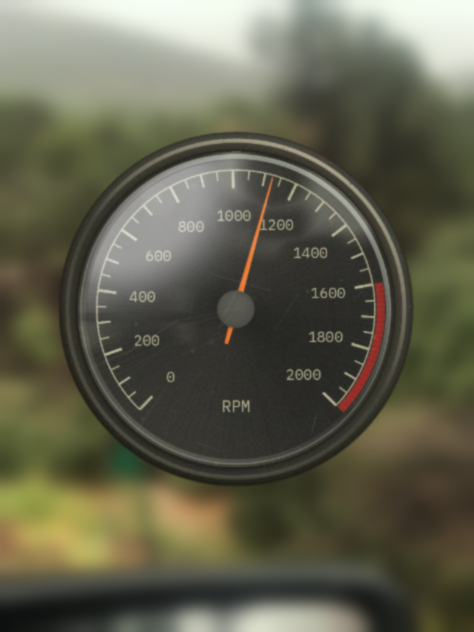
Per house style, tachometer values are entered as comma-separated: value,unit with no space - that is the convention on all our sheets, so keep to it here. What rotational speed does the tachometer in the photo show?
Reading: 1125,rpm
